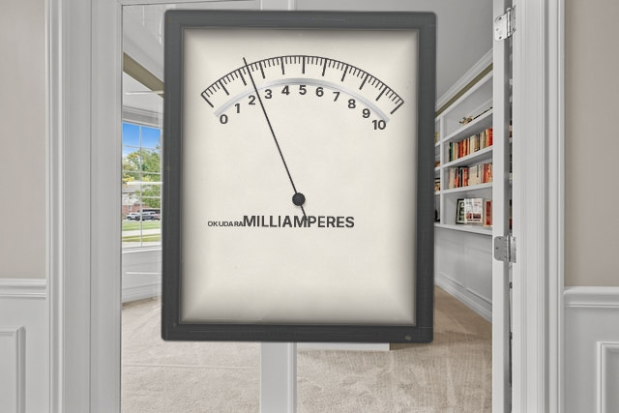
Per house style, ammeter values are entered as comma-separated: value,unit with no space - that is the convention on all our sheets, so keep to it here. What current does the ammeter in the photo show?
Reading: 2.4,mA
